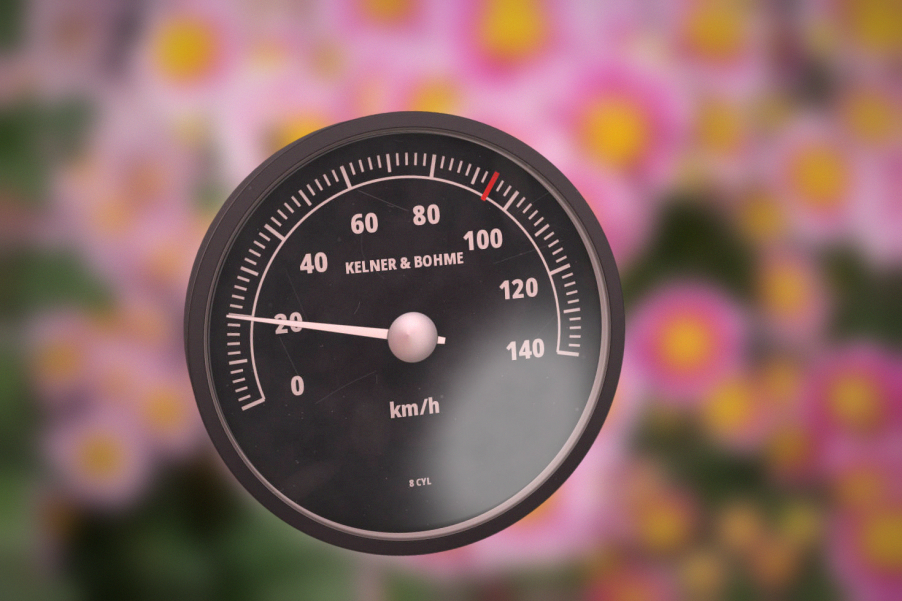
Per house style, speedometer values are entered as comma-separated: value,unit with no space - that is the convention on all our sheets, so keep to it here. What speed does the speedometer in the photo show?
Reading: 20,km/h
